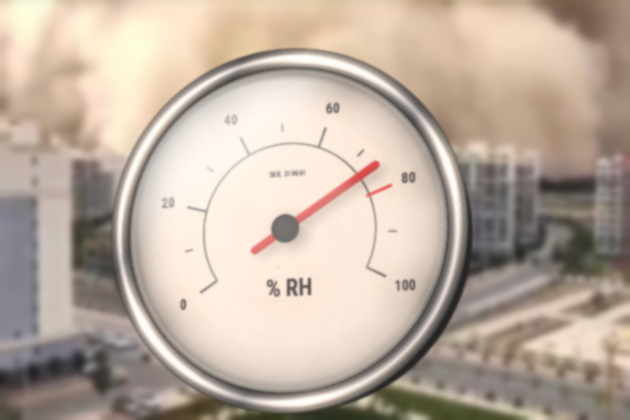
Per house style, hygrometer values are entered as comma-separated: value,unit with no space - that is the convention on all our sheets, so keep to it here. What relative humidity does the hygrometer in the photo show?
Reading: 75,%
